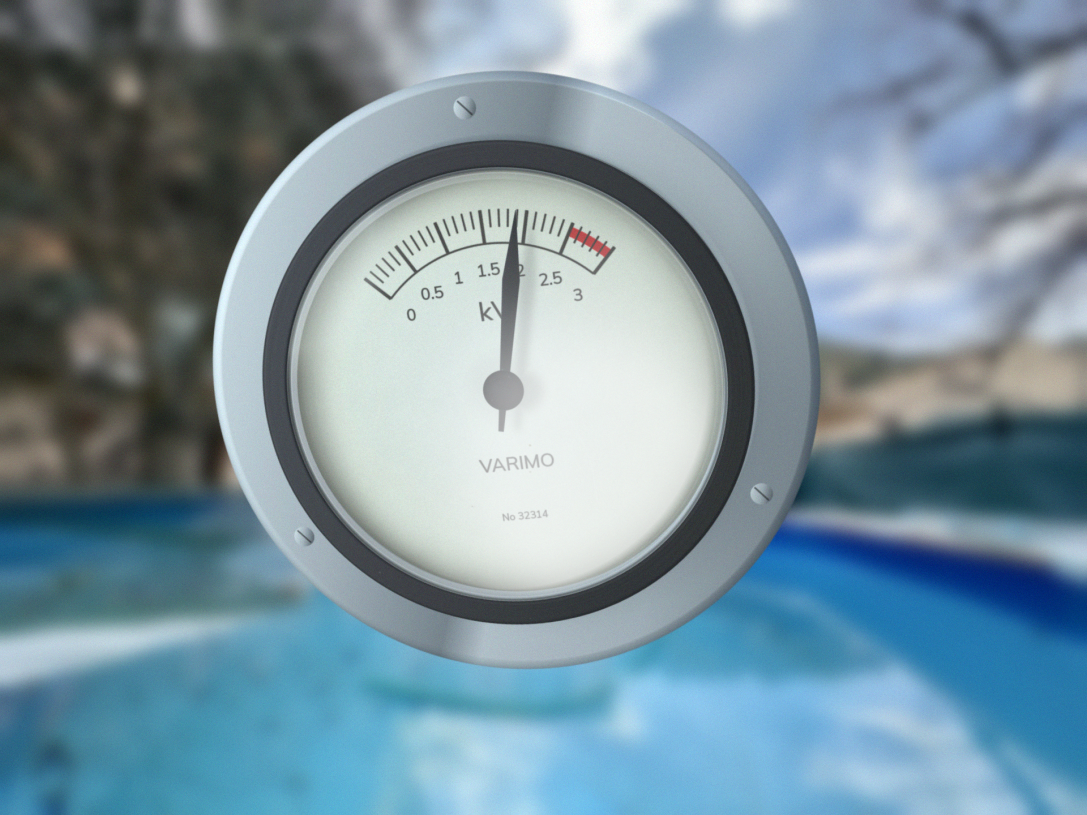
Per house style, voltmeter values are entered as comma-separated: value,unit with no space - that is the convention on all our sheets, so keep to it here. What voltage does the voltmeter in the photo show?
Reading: 1.9,kV
